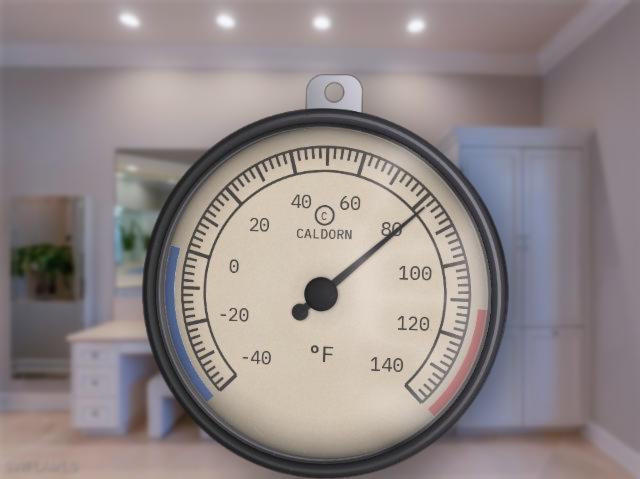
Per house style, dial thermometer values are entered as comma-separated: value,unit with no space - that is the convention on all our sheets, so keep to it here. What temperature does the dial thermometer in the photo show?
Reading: 82,°F
